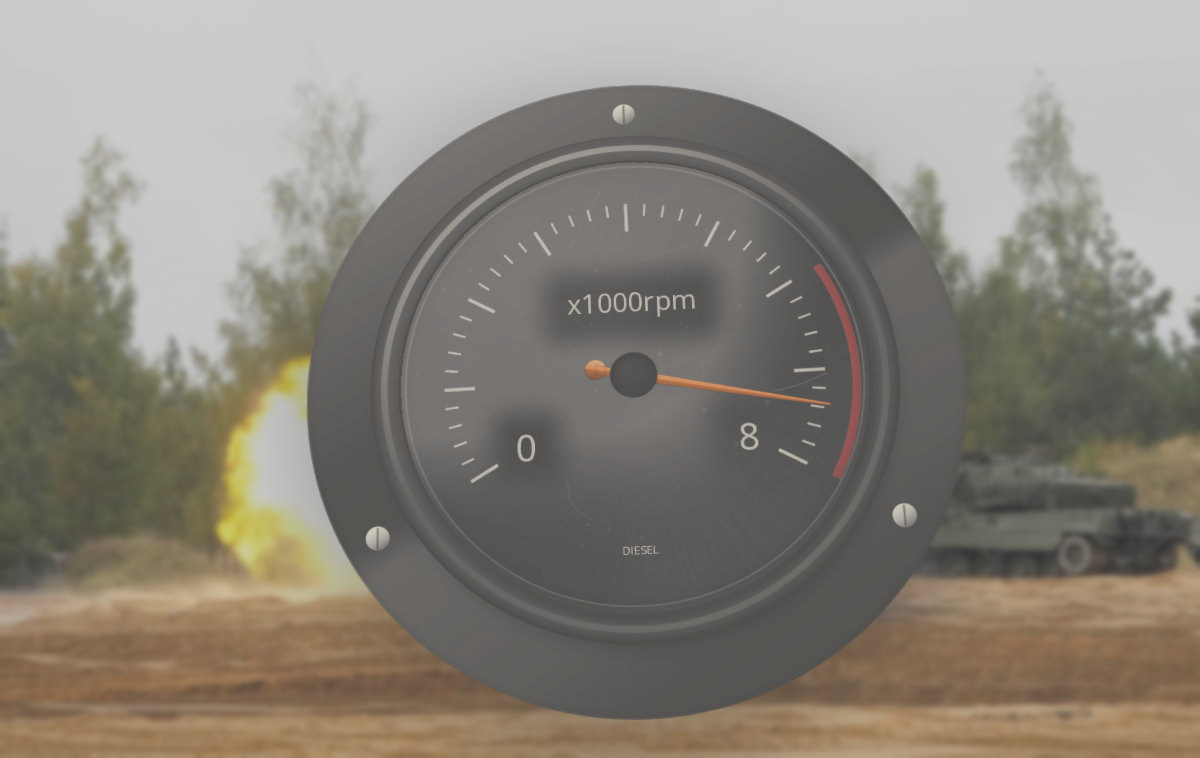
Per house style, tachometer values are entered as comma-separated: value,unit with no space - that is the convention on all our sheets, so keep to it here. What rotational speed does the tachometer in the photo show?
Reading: 7400,rpm
